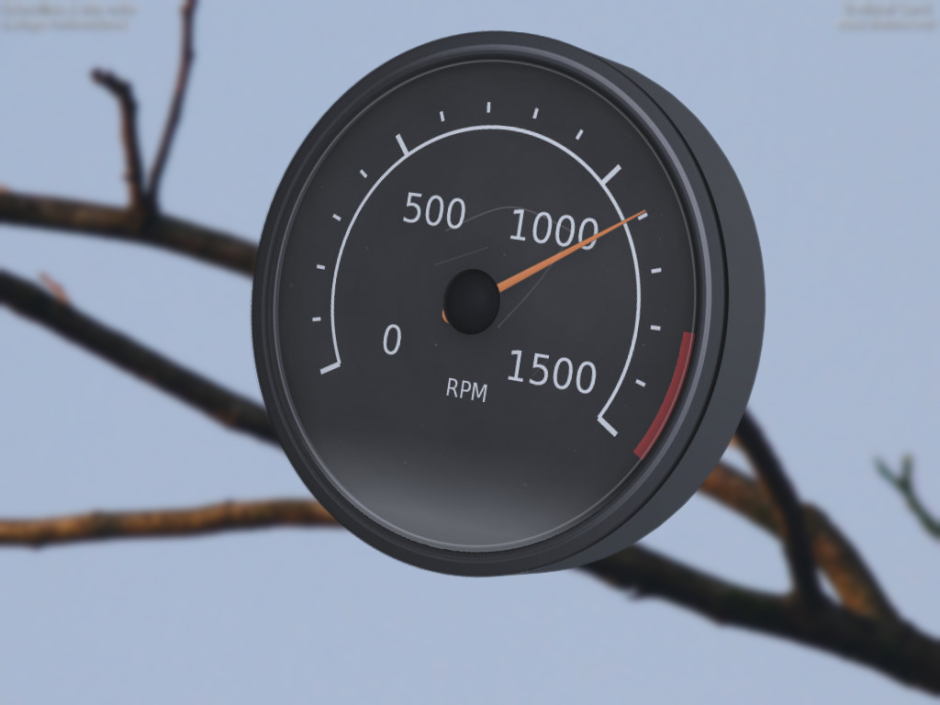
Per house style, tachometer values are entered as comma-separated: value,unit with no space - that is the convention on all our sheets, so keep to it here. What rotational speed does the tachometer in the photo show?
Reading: 1100,rpm
